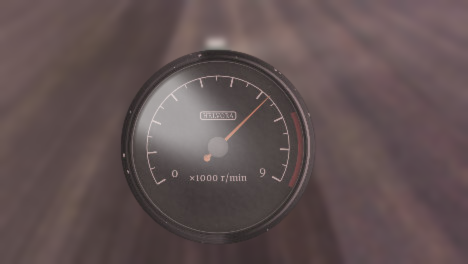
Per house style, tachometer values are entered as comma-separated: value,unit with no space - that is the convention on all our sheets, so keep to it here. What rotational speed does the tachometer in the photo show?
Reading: 6250,rpm
